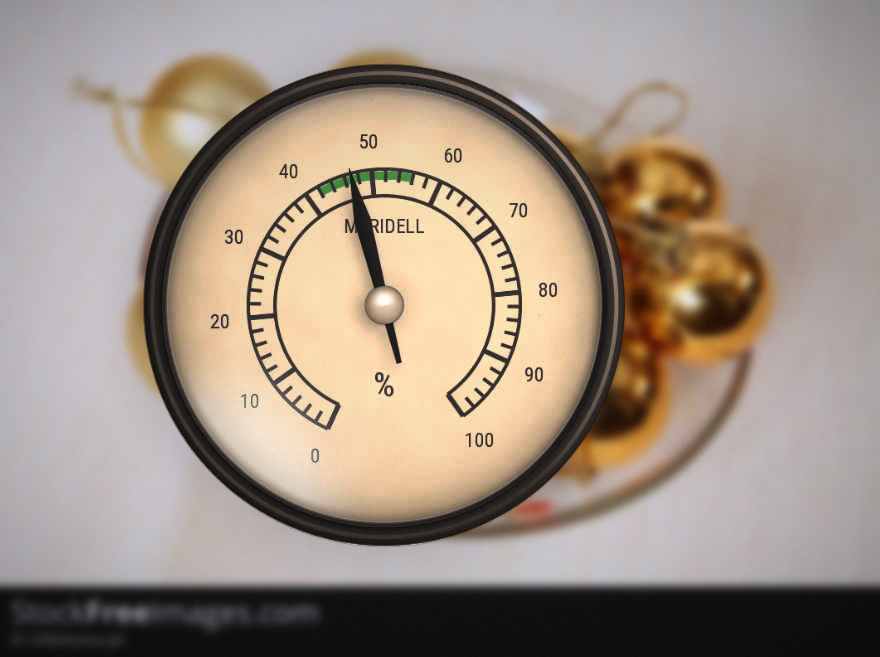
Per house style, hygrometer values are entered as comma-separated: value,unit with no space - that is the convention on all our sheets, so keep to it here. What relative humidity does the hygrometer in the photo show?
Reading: 47,%
